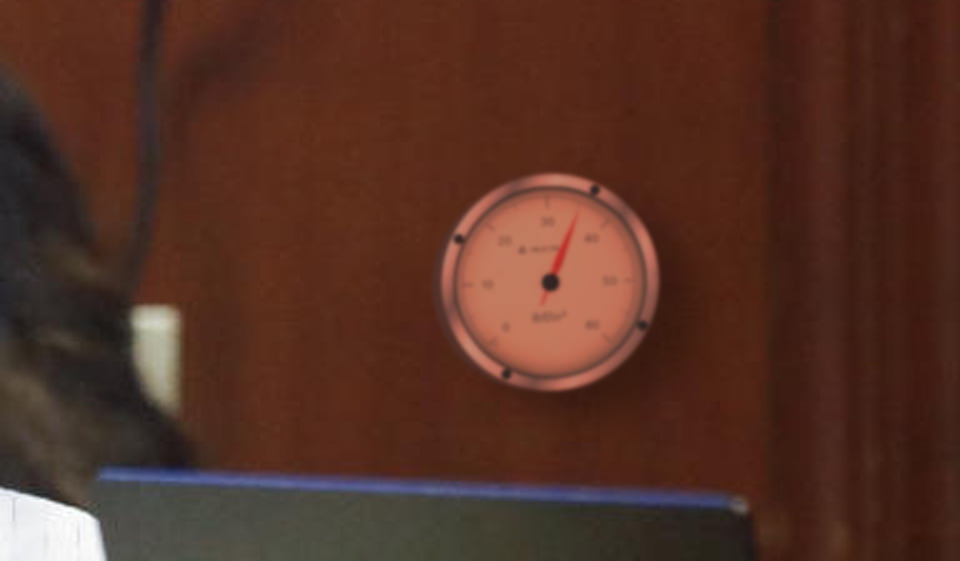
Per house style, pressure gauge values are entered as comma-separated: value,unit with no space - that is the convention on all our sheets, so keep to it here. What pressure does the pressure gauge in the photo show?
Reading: 35,psi
